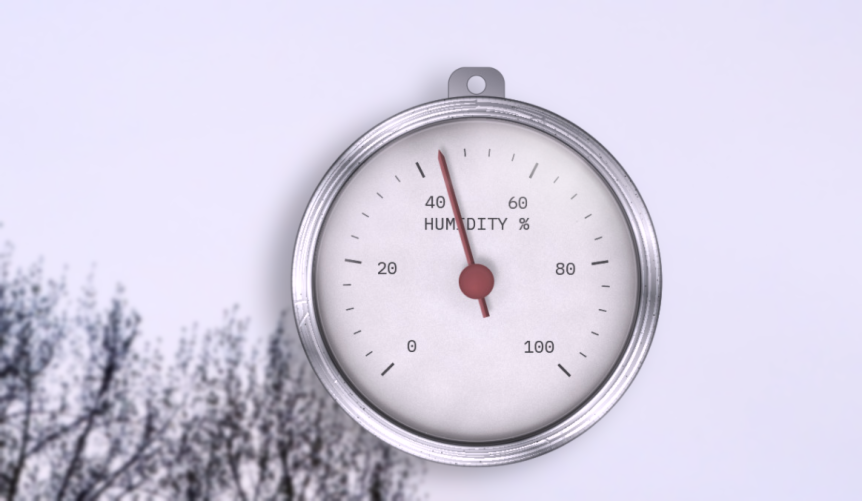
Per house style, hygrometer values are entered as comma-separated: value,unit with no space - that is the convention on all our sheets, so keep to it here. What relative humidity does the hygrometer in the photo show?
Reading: 44,%
